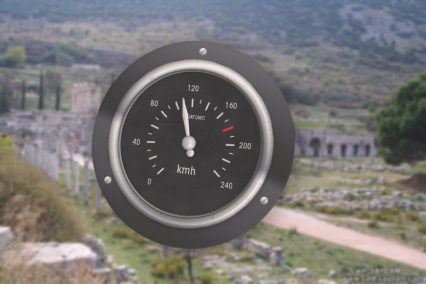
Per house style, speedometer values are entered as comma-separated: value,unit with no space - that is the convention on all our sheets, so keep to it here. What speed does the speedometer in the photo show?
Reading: 110,km/h
